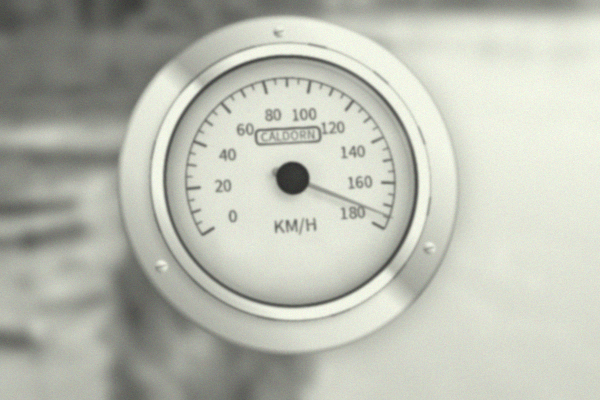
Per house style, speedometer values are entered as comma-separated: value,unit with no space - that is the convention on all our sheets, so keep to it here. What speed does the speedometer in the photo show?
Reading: 175,km/h
